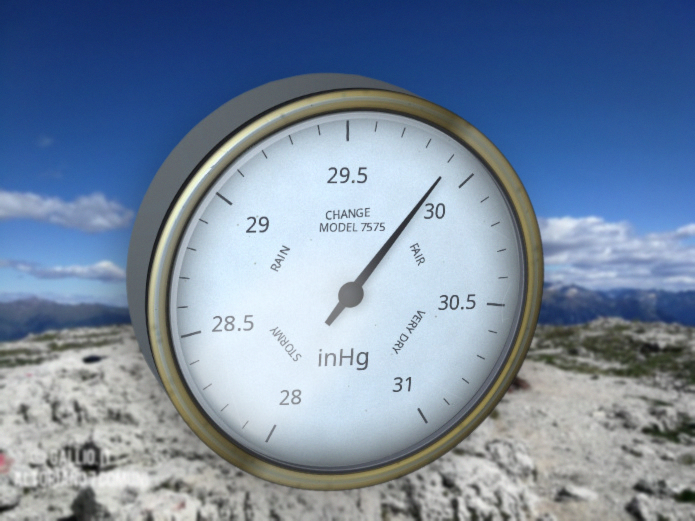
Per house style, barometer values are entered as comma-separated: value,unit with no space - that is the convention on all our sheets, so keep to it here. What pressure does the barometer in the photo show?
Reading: 29.9,inHg
